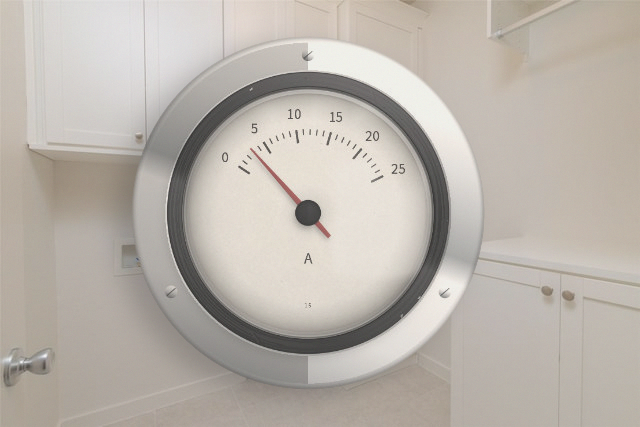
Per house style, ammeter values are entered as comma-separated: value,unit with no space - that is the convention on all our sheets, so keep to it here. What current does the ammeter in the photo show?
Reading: 3,A
